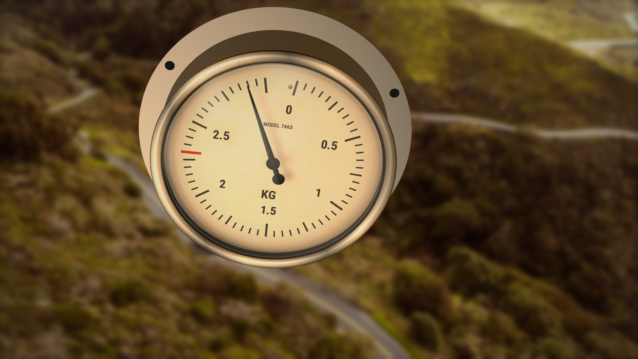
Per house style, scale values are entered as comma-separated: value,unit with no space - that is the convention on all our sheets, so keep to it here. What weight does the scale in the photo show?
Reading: 2.9,kg
